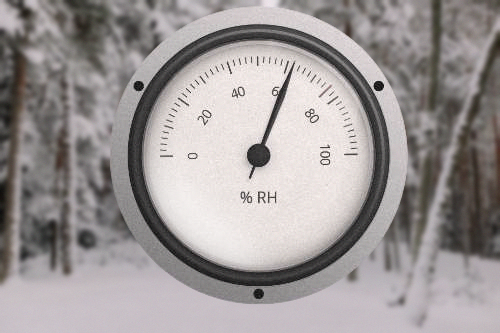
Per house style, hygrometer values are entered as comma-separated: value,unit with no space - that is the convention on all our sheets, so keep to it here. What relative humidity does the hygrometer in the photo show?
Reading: 62,%
